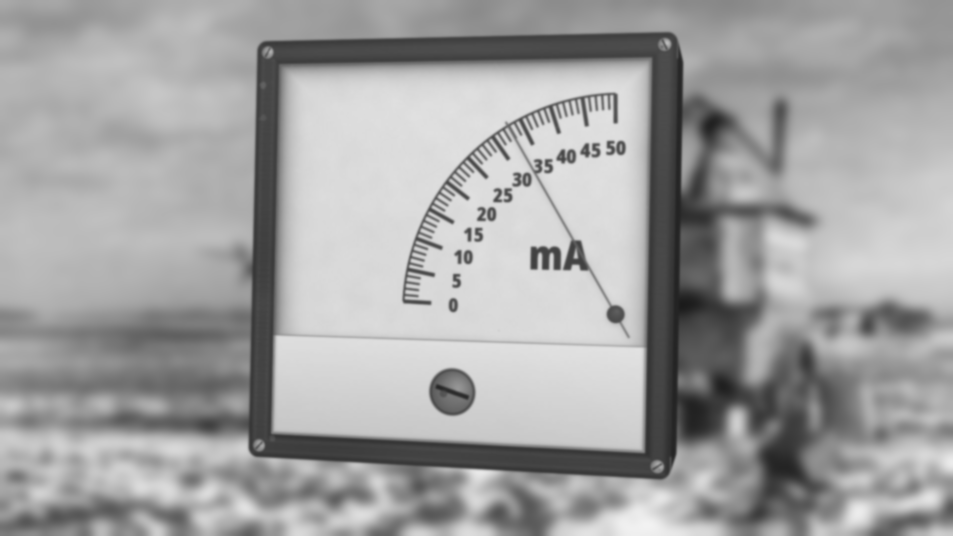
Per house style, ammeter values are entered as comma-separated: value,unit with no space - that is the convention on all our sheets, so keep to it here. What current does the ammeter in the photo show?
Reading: 33,mA
